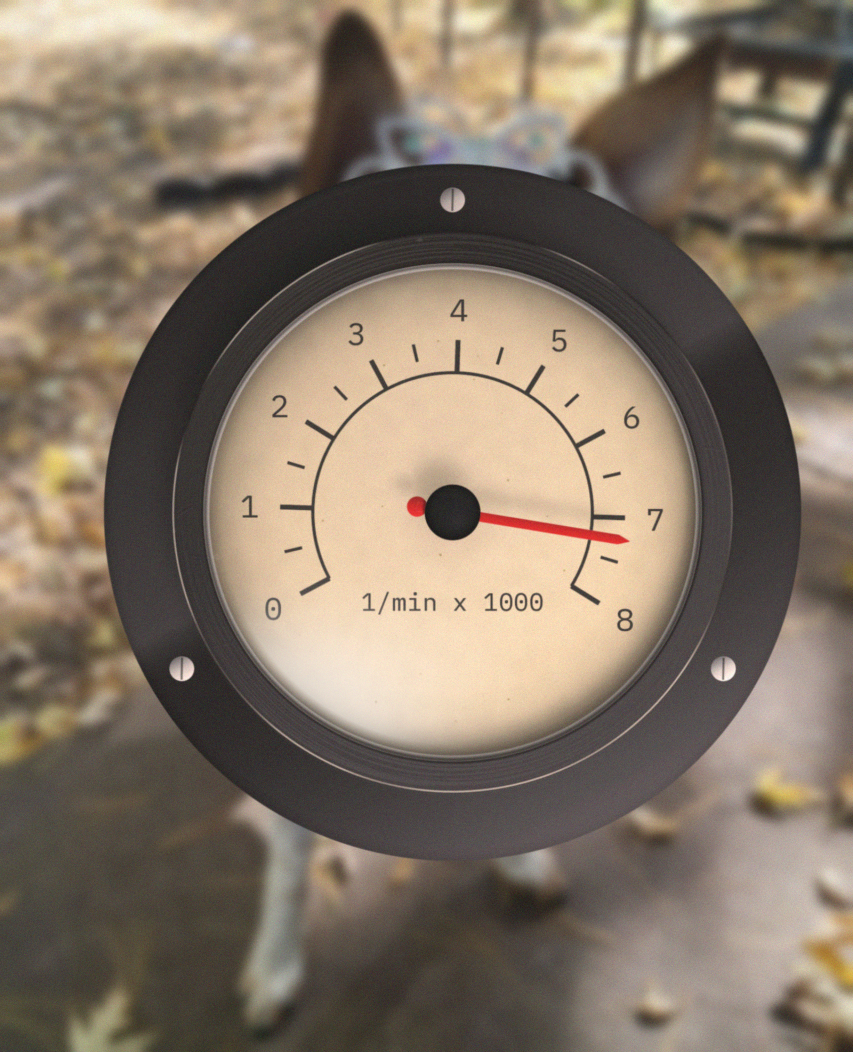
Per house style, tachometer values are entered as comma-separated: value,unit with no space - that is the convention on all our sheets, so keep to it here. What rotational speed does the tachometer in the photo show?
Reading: 7250,rpm
